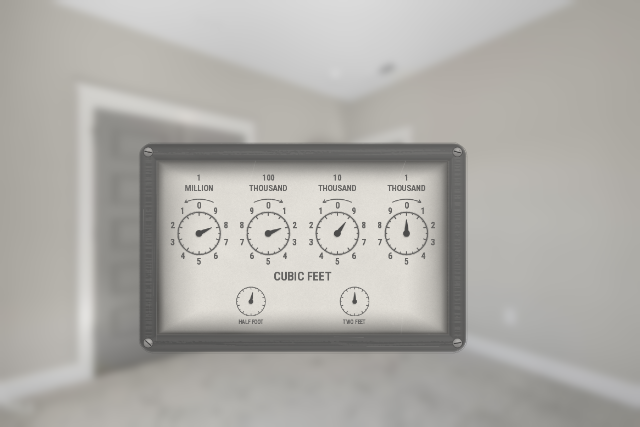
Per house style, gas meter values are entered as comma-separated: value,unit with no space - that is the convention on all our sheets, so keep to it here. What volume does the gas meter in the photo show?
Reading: 819000,ft³
